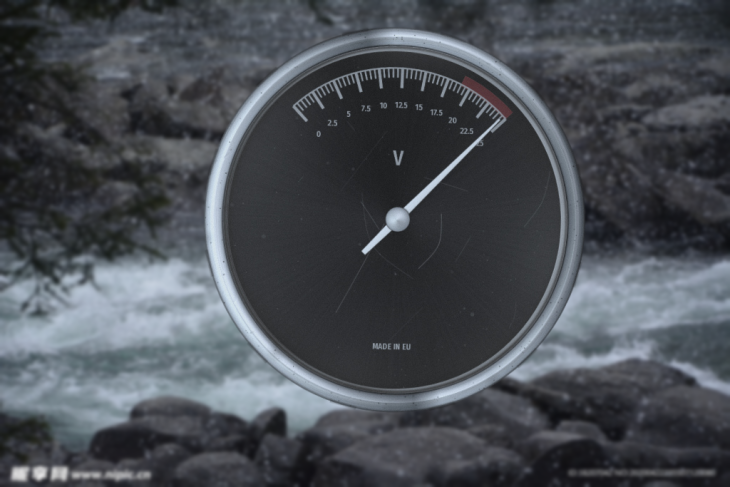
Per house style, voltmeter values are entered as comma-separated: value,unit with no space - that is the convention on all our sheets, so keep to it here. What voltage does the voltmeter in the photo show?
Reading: 24.5,V
